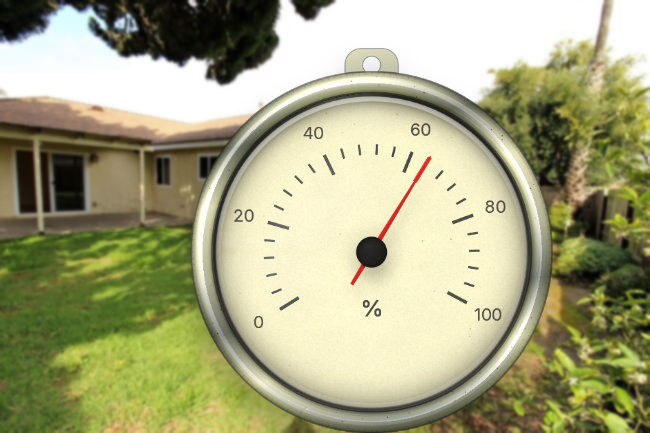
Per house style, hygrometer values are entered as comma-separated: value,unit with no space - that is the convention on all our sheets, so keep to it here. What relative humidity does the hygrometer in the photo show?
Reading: 64,%
